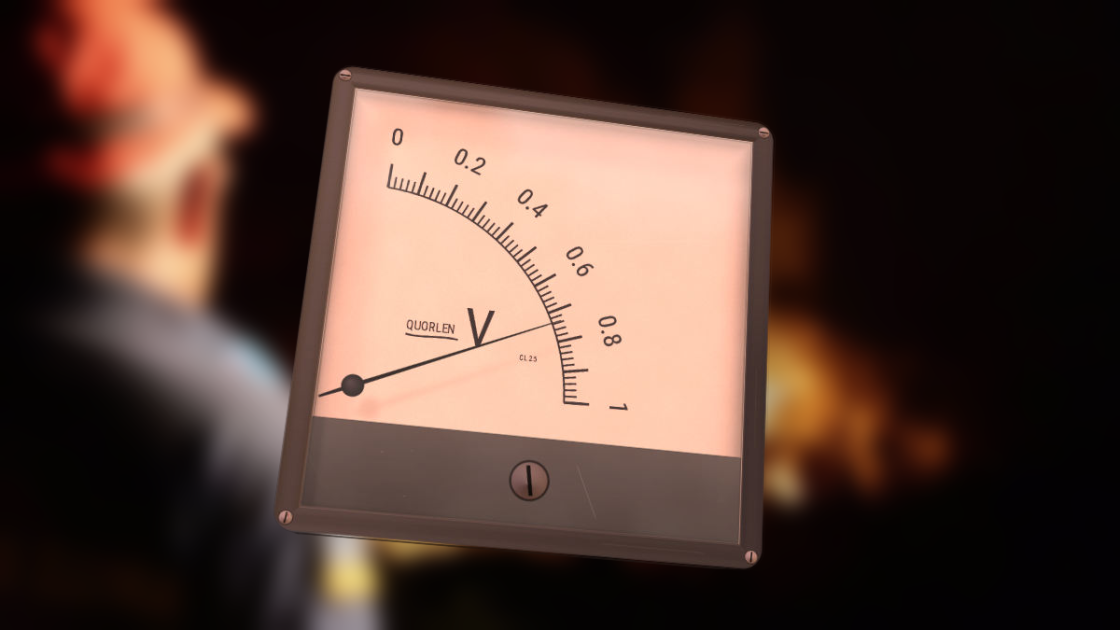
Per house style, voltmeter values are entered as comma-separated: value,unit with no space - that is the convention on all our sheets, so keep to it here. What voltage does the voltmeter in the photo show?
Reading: 0.74,V
